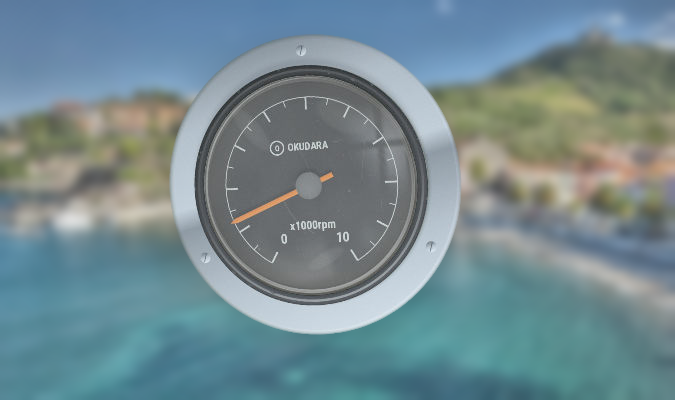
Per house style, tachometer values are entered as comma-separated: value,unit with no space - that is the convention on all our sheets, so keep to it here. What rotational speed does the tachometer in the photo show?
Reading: 1250,rpm
